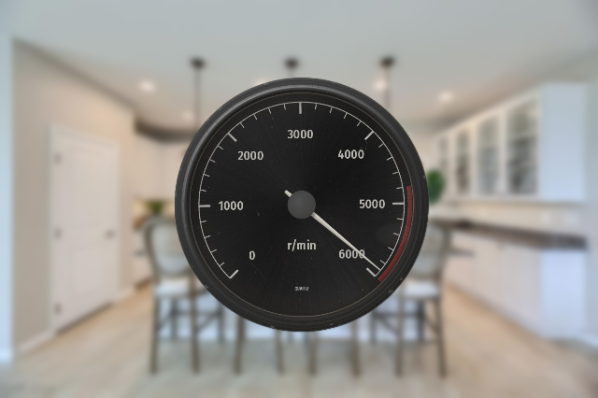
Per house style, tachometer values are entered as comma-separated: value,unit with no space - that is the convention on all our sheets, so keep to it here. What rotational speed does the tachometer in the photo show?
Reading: 5900,rpm
